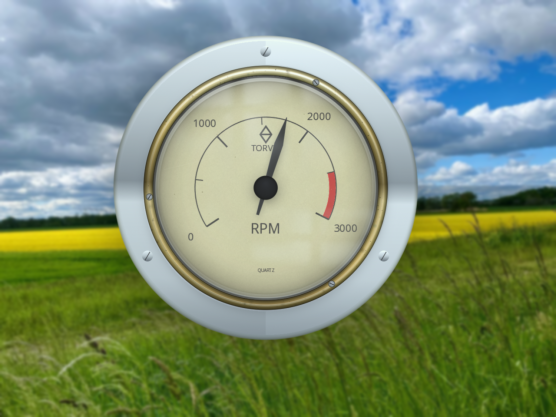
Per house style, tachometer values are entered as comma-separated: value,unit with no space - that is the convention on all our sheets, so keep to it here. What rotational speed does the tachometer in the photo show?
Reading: 1750,rpm
